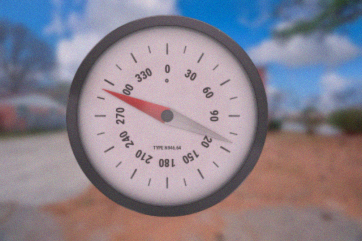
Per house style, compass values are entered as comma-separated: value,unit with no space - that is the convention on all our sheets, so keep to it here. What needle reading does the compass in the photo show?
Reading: 292.5,°
